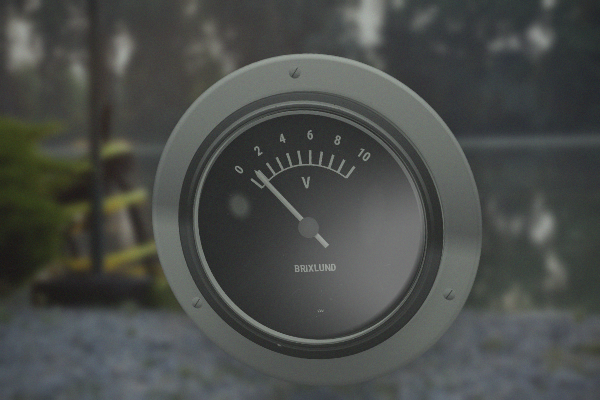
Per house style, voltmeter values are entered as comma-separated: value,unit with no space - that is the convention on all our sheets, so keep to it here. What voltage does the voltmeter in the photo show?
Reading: 1,V
